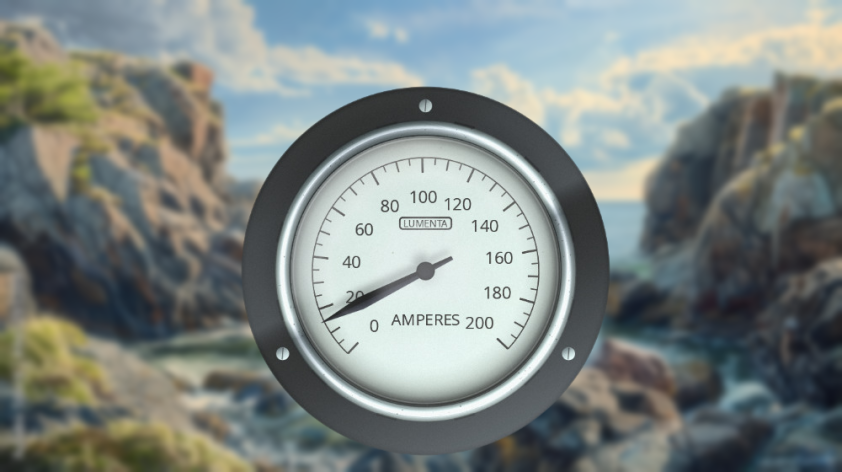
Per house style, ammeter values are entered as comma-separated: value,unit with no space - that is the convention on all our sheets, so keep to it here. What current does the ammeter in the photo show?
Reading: 15,A
